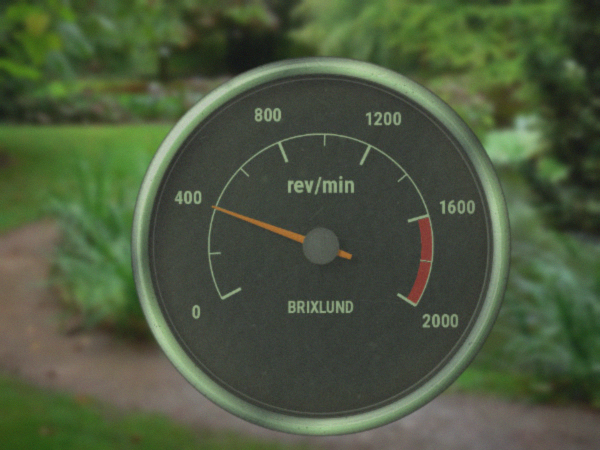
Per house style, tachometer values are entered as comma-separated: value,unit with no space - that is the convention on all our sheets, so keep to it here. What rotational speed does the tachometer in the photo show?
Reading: 400,rpm
